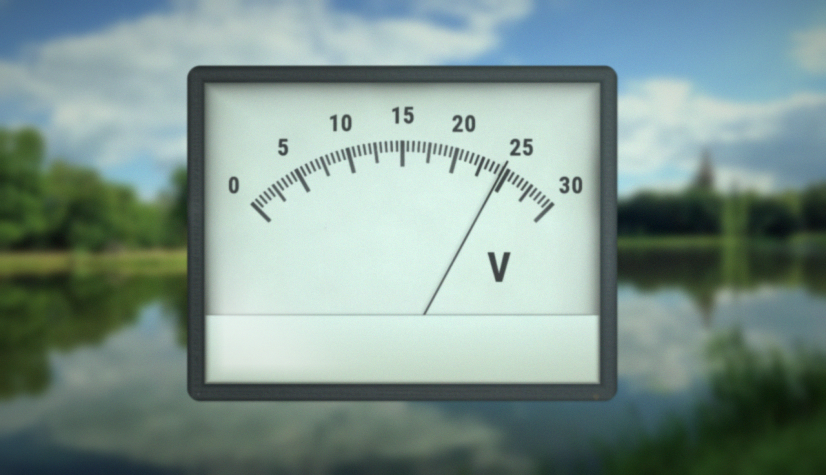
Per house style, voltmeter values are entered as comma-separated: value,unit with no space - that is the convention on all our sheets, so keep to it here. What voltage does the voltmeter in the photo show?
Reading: 24.5,V
